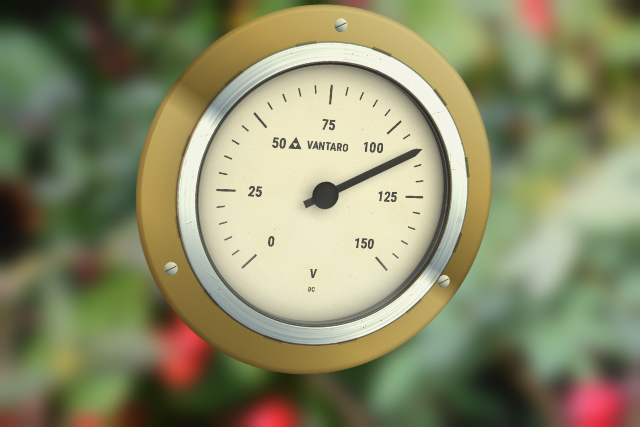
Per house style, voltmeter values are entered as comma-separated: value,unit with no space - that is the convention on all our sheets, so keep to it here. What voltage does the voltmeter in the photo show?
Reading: 110,V
